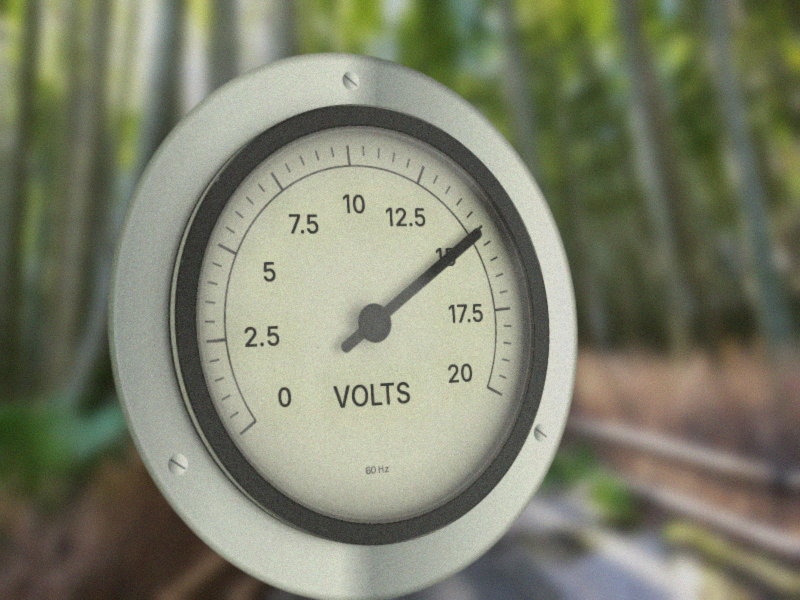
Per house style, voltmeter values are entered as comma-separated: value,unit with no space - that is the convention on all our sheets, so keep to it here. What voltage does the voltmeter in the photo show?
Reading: 15,V
